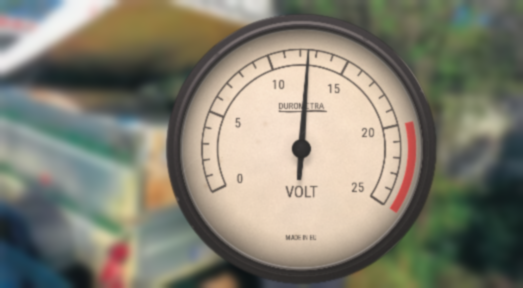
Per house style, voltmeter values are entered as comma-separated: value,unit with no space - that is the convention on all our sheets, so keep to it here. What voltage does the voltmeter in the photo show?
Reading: 12.5,V
